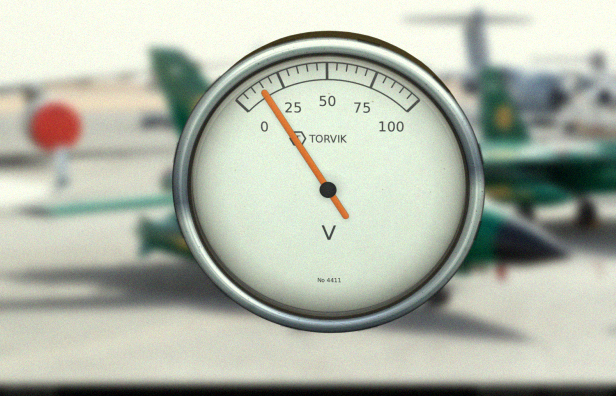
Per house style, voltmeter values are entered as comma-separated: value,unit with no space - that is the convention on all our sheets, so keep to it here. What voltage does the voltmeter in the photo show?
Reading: 15,V
